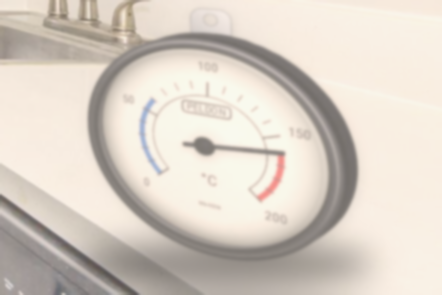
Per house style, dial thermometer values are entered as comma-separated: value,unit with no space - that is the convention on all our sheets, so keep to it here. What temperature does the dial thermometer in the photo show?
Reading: 160,°C
